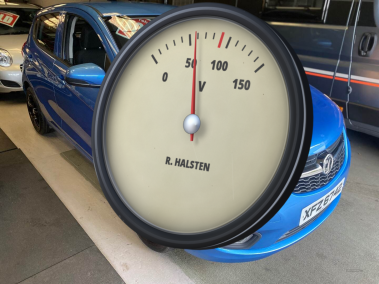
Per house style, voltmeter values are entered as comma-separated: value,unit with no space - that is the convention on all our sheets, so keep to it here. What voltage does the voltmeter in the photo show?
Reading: 60,V
